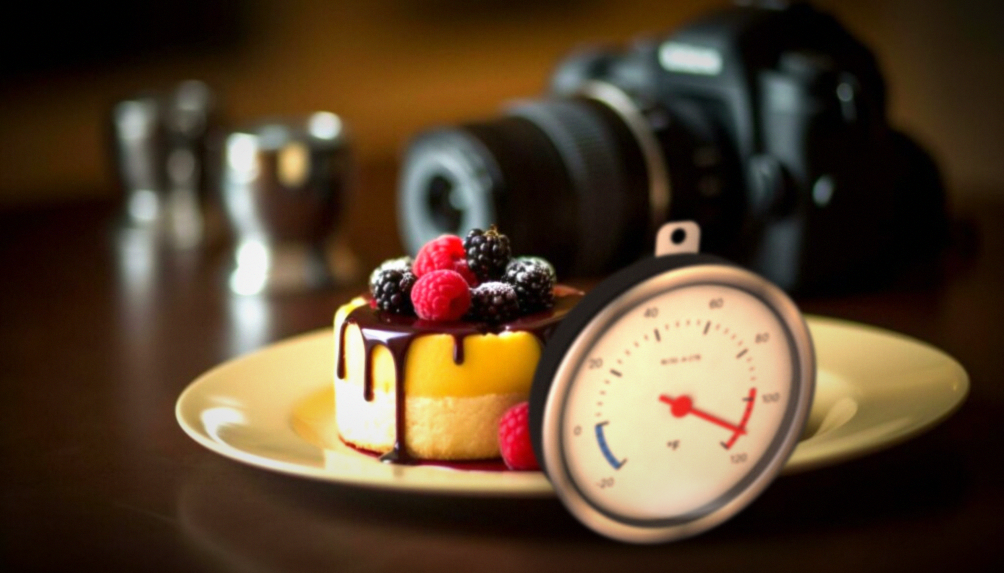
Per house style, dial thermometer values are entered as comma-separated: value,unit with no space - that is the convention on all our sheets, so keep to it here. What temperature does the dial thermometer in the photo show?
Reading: 112,°F
